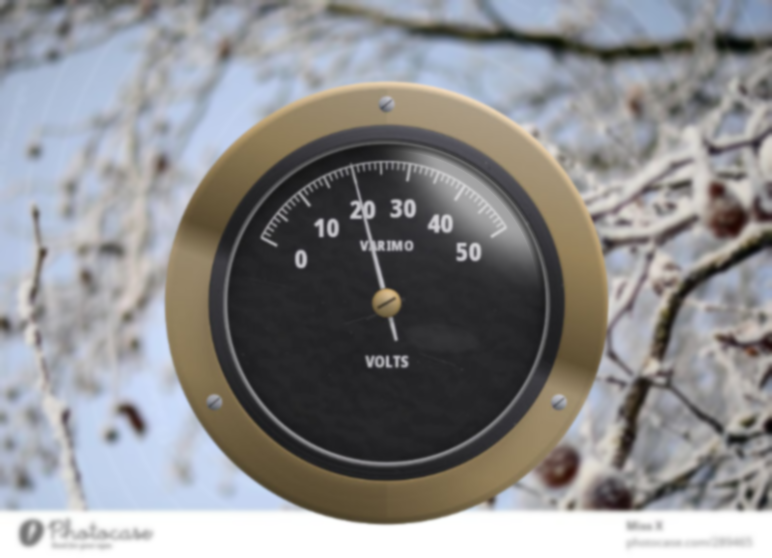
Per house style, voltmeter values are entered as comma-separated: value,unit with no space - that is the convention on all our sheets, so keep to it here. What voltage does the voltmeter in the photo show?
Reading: 20,V
